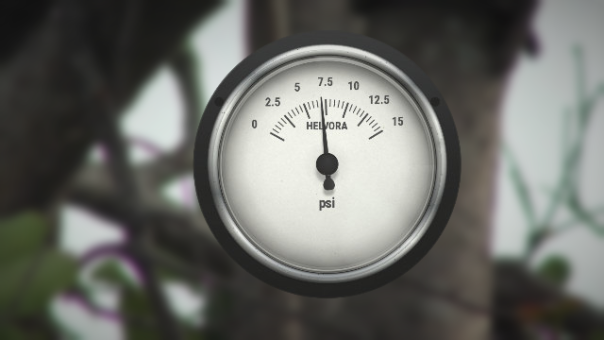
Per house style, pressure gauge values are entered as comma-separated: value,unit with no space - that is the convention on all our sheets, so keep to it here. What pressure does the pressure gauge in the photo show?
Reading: 7,psi
